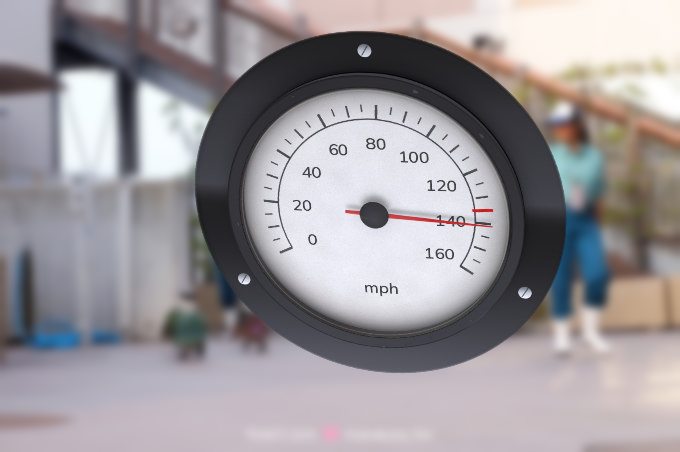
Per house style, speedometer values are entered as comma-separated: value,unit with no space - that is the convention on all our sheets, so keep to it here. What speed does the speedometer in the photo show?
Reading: 140,mph
